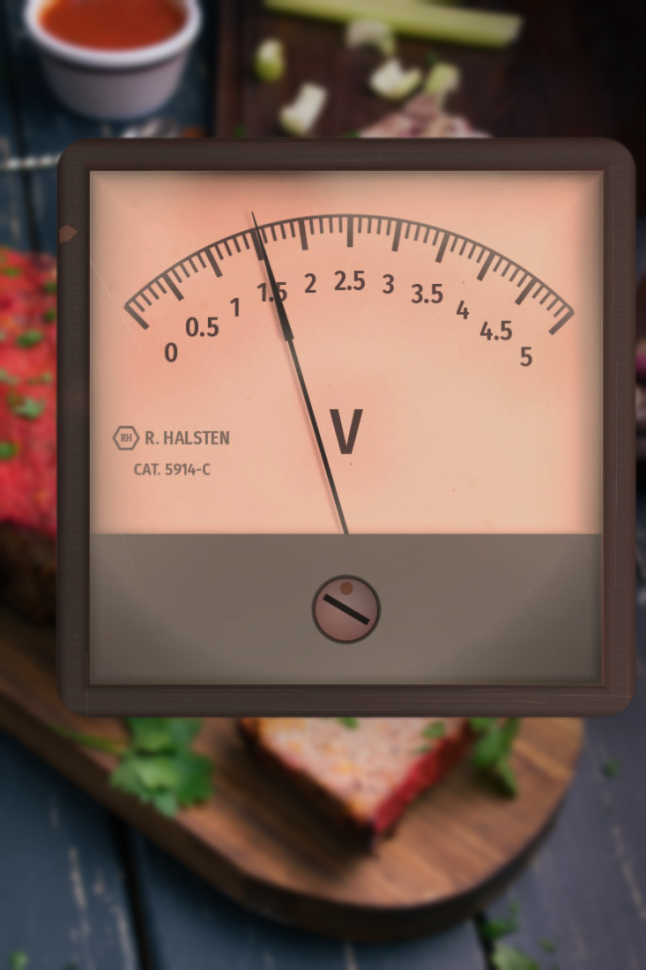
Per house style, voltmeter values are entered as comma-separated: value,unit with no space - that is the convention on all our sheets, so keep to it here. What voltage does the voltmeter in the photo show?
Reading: 1.55,V
